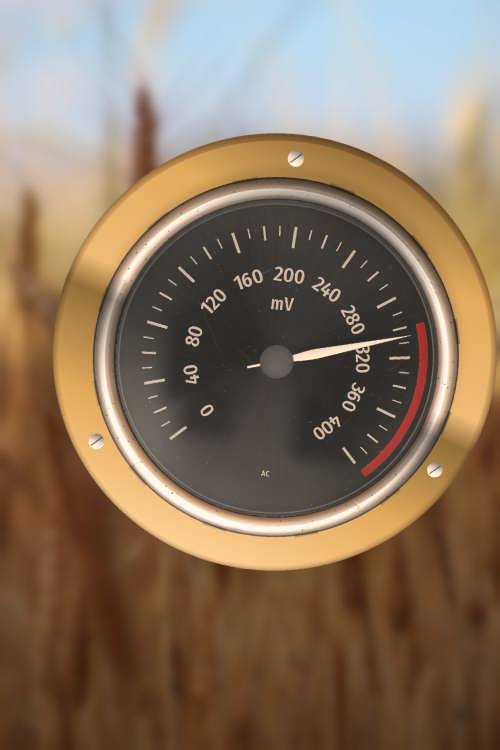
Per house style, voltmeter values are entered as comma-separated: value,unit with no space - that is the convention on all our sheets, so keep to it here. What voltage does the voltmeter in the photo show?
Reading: 305,mV
